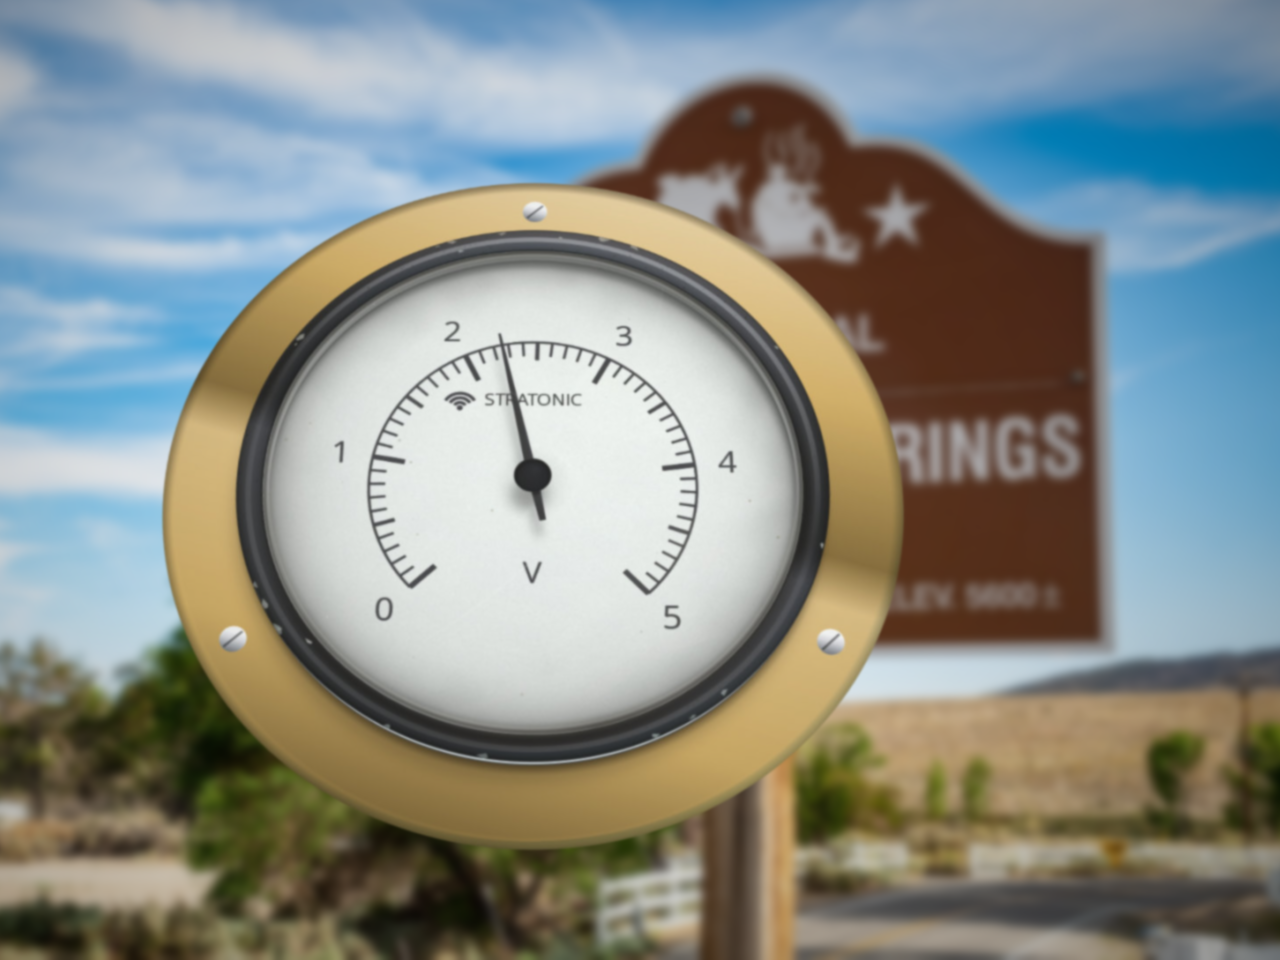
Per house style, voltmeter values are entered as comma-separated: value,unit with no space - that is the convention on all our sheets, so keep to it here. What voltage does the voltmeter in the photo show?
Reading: 2.25,V
